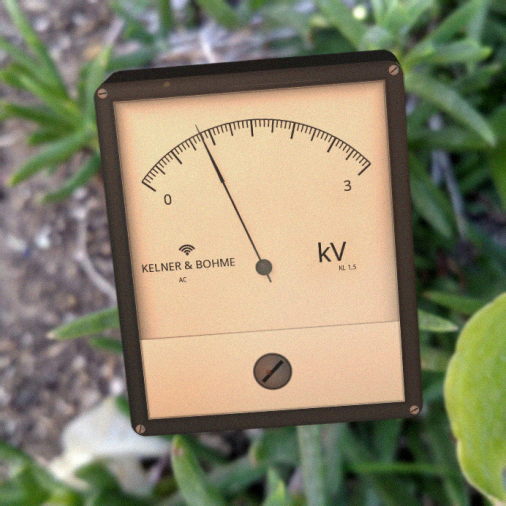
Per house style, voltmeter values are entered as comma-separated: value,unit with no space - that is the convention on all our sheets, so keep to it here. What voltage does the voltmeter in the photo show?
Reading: 0.9,kV
